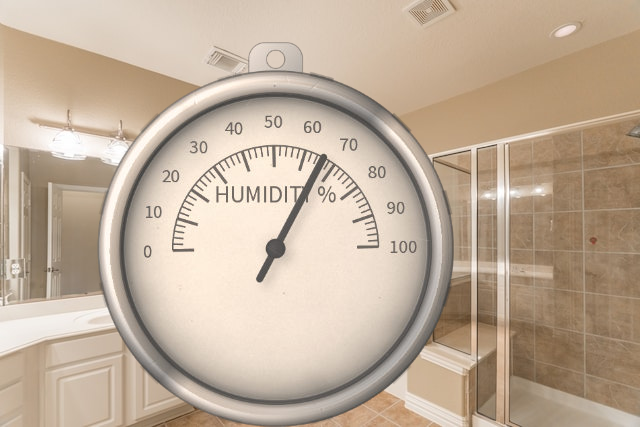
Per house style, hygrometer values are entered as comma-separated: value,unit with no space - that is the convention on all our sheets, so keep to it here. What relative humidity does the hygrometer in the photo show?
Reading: 66,%
